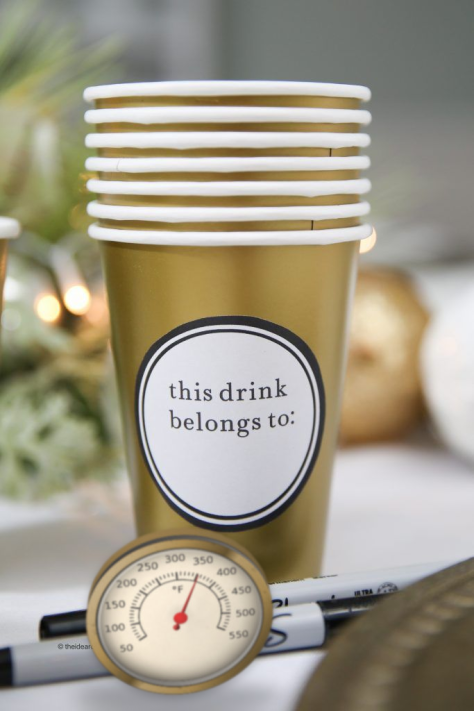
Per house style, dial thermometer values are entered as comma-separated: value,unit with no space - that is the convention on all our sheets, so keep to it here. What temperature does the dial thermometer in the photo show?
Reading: 350,°F
